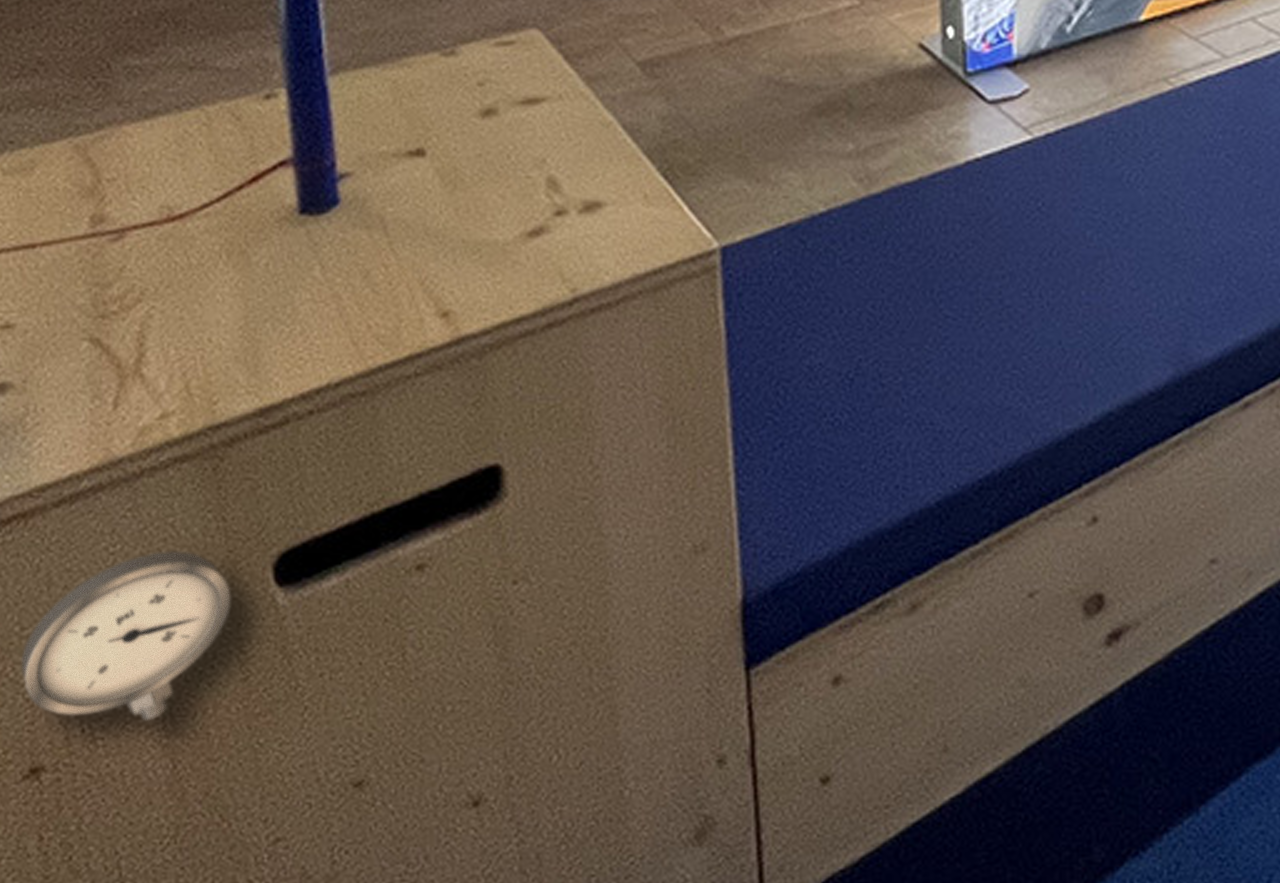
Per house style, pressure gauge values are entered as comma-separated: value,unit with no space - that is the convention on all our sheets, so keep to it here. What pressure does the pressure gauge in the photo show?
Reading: 27.5,psi
